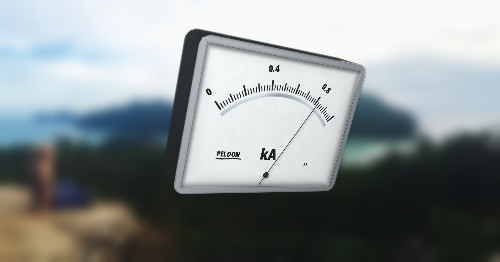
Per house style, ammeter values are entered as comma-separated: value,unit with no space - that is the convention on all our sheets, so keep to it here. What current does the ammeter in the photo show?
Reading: 0.8,kA
